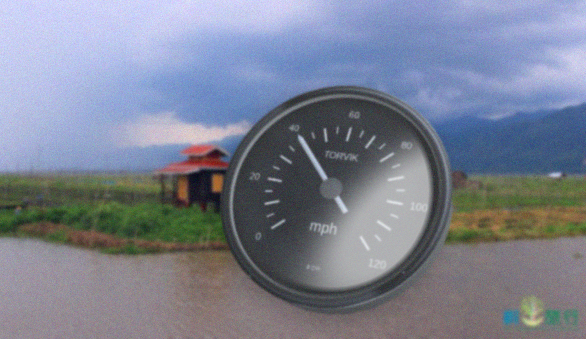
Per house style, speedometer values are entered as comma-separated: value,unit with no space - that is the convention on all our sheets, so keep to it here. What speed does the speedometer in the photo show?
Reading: 40,mph
